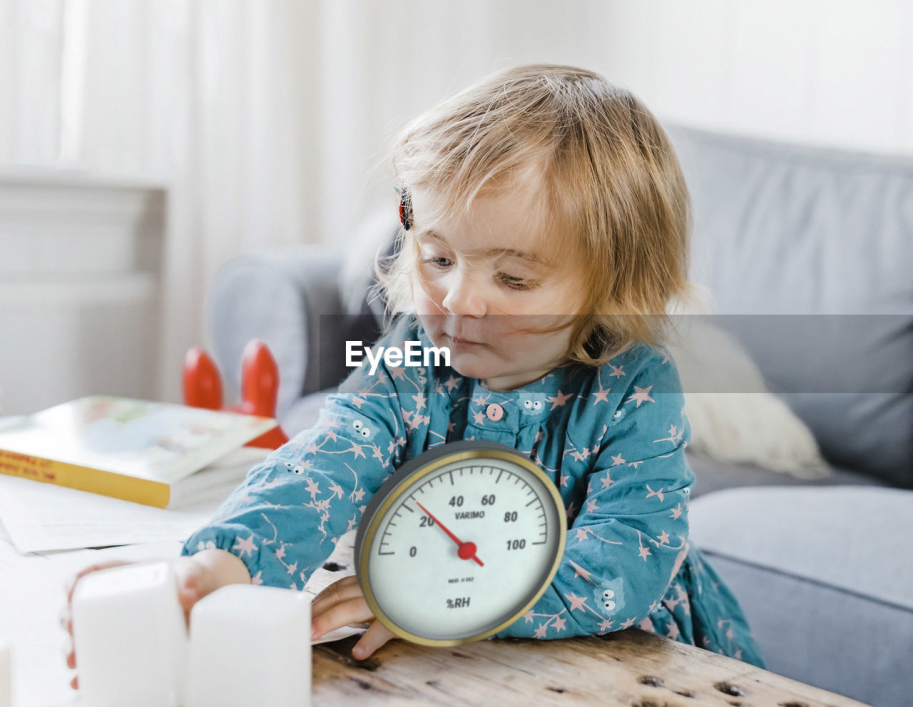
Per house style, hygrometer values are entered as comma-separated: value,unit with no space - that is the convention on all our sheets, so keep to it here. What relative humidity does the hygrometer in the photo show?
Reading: 24,%
